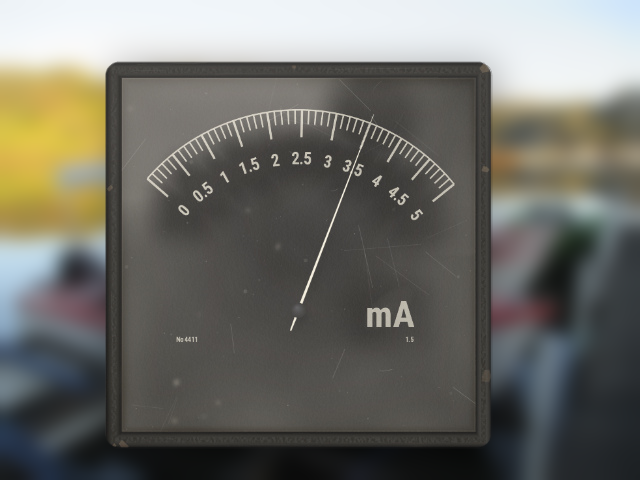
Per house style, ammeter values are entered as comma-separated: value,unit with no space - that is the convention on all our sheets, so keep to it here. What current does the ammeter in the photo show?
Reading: 3.5,mA
